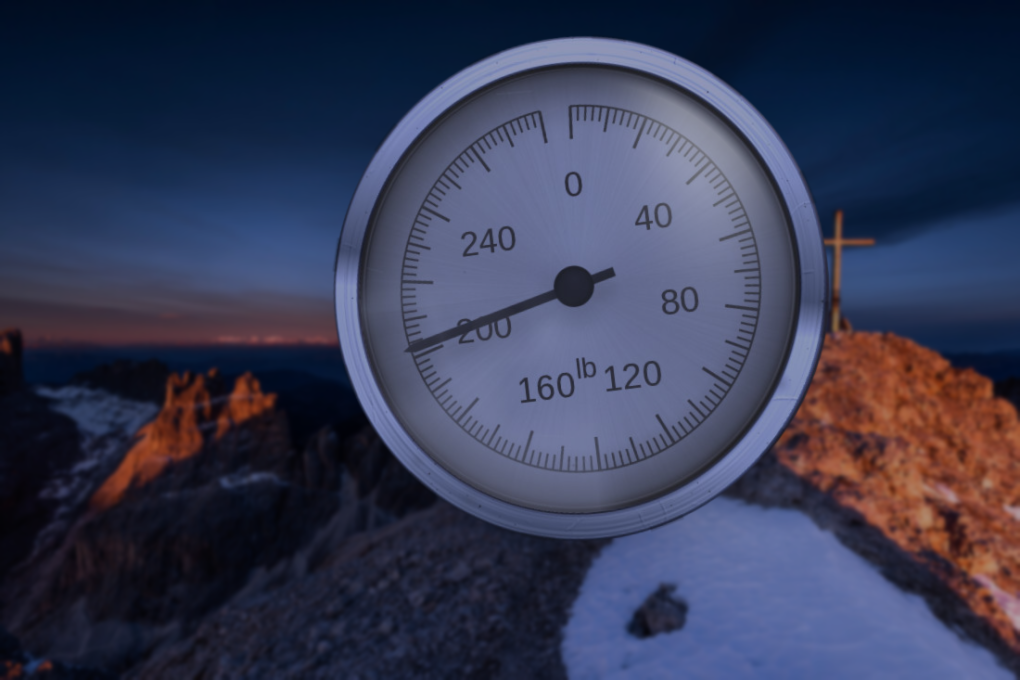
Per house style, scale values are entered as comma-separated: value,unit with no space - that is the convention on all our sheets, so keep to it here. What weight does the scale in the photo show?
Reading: 202,lb
